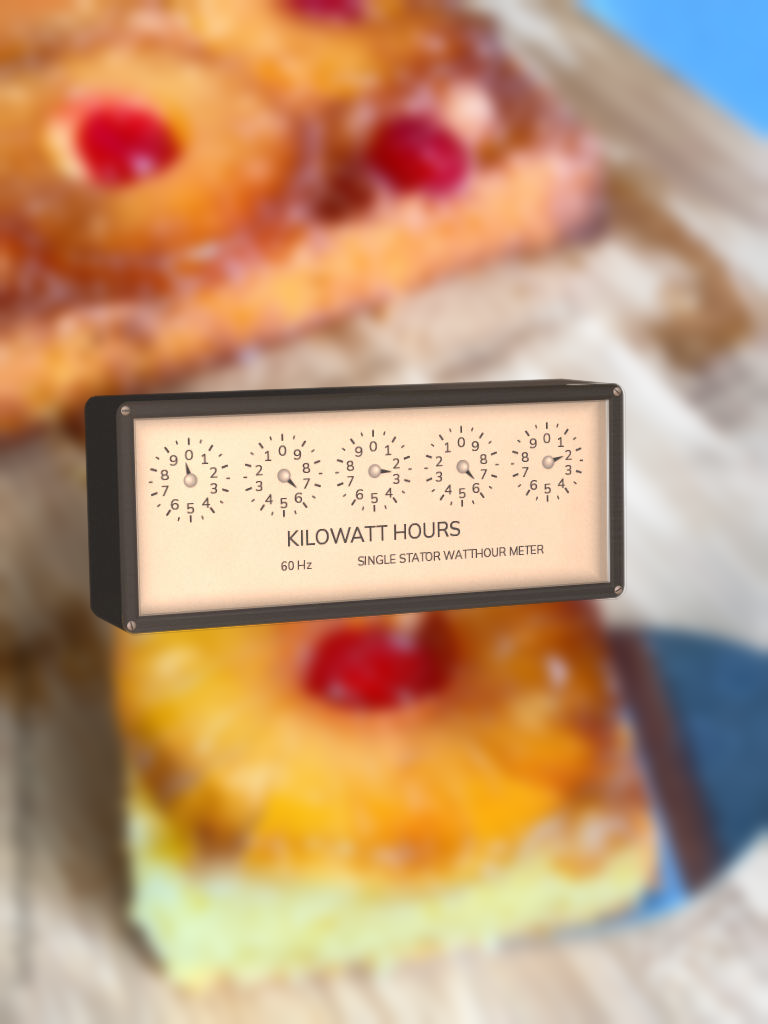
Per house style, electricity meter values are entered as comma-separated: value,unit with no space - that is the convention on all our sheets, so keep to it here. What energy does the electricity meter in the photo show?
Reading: 96262,kWh
